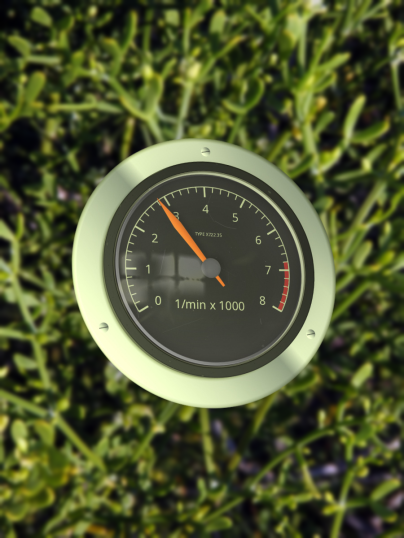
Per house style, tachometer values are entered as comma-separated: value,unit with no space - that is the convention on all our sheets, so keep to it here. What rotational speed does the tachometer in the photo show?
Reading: 2800,rpm
